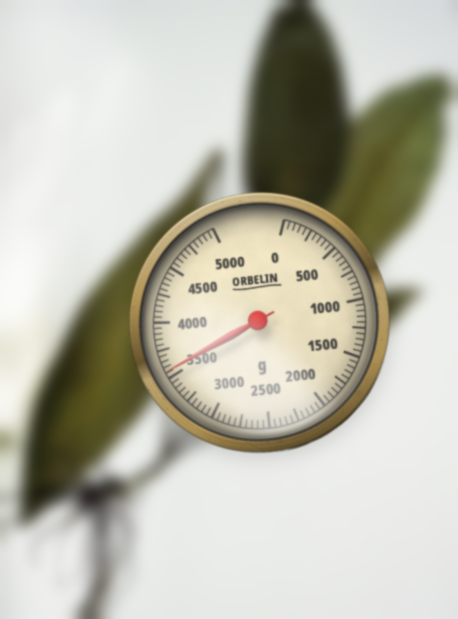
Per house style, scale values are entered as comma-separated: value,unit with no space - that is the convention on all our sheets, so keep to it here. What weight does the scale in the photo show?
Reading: 3550,g
